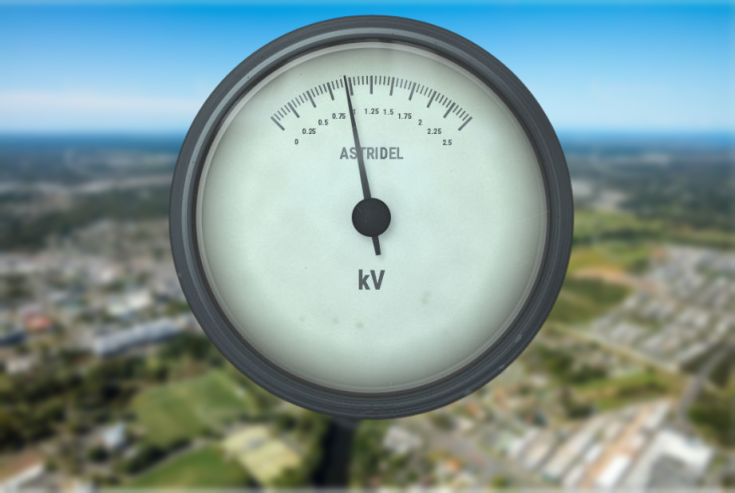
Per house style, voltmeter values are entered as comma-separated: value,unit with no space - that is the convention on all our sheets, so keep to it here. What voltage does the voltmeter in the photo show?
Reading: 0.95,kV
